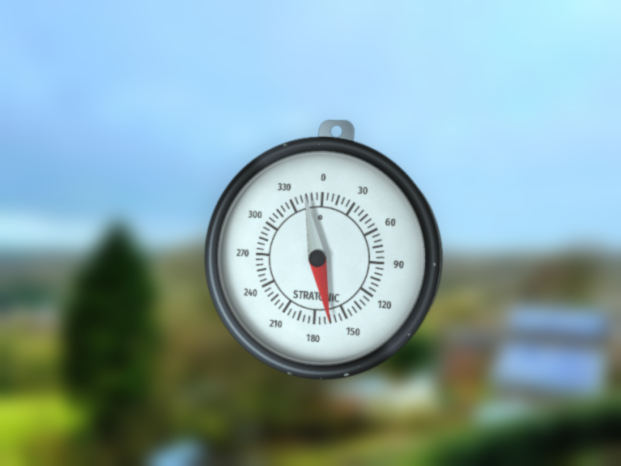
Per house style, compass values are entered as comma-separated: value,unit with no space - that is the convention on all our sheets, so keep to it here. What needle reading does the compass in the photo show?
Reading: 165,°
